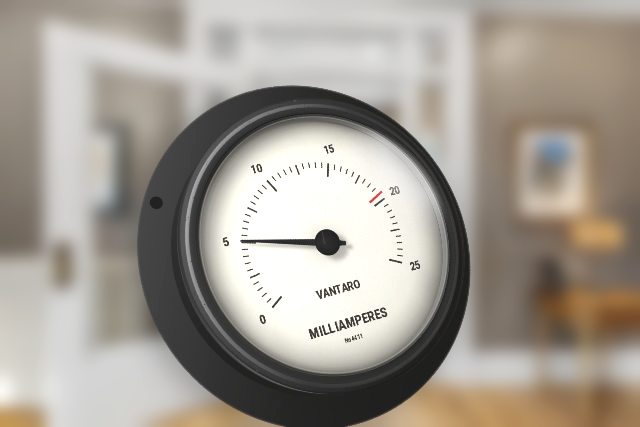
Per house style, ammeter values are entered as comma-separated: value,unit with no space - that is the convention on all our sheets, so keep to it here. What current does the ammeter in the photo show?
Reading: 5,mA
